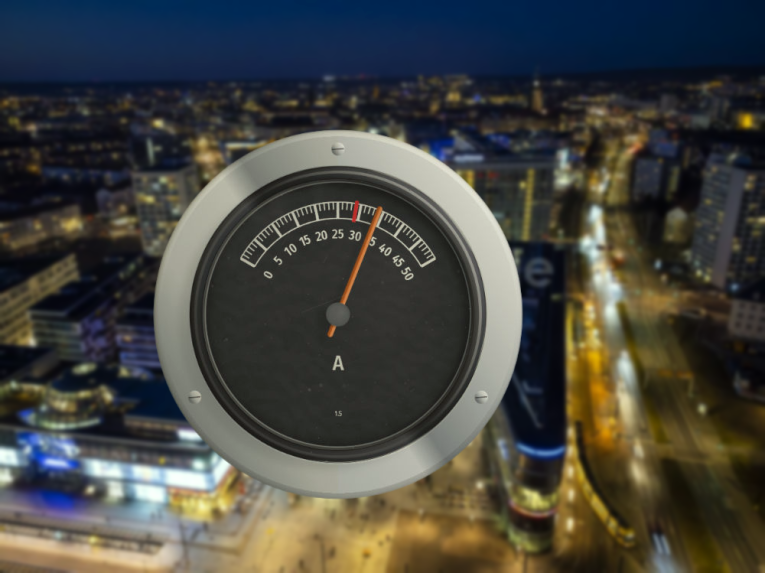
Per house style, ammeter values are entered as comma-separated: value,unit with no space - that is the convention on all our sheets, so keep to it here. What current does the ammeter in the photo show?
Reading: 34,A
